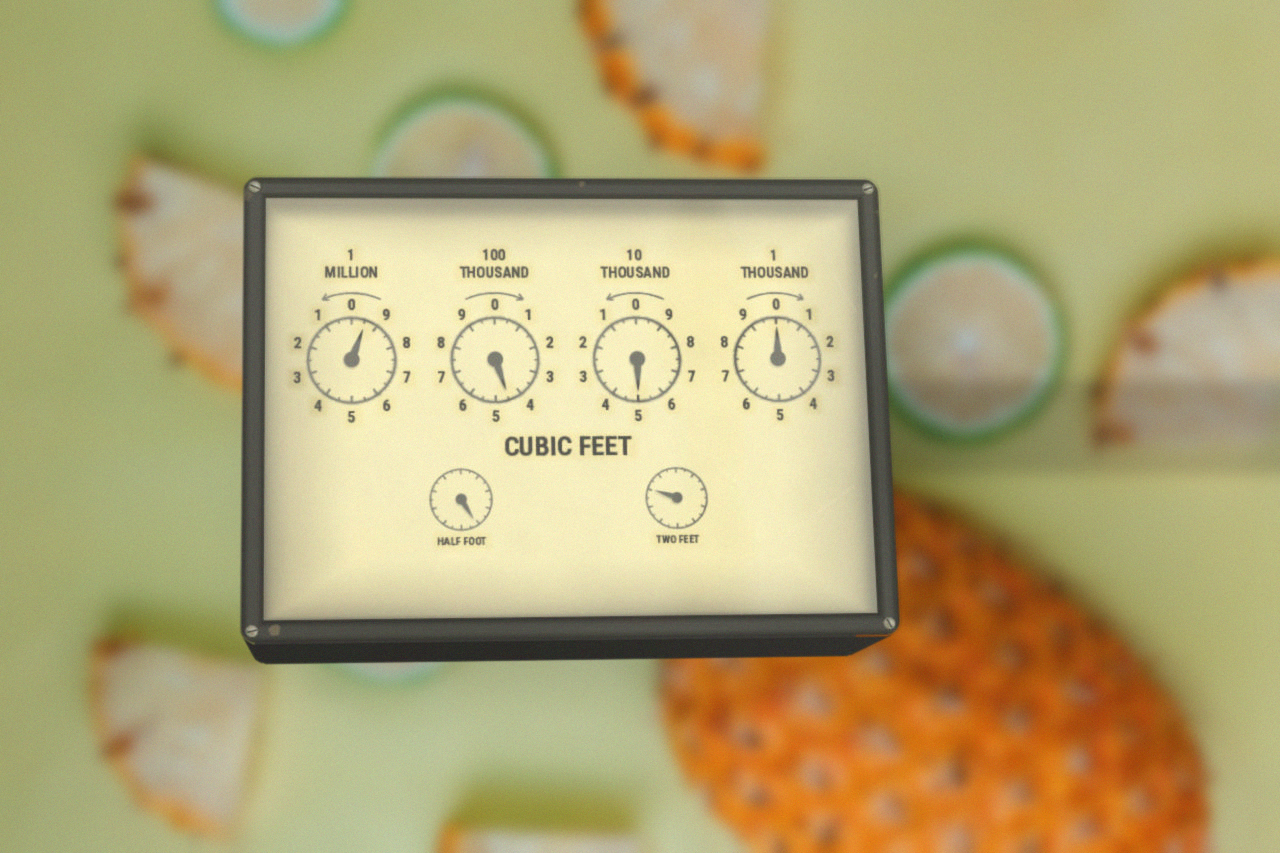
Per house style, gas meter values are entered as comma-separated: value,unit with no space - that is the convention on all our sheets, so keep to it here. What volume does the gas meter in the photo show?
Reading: 945000,ft³
